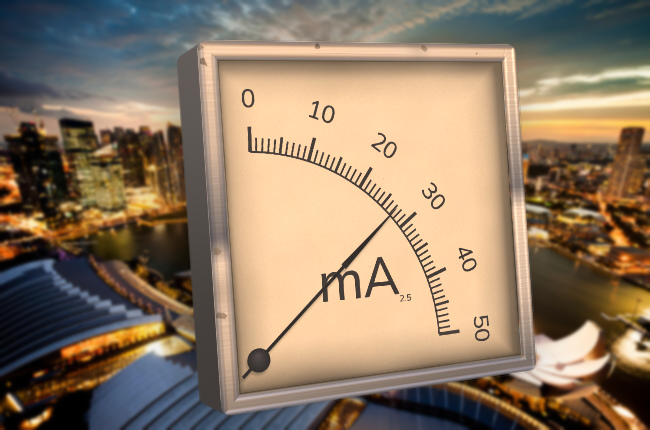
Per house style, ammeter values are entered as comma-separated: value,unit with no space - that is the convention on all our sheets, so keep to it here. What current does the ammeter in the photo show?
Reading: 27,mA
